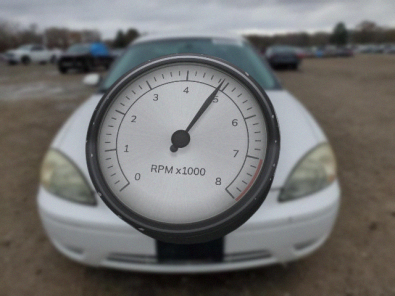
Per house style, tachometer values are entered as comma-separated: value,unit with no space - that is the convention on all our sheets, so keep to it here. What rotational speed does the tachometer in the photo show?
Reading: 4900,rpm
